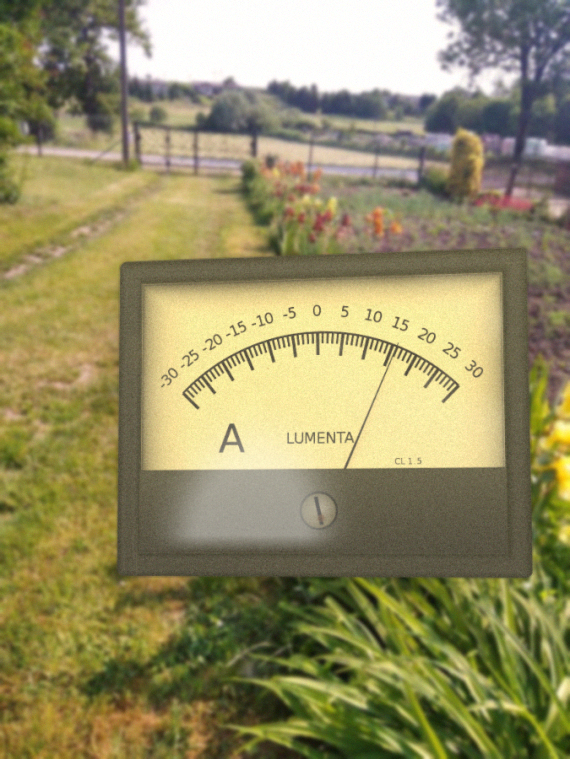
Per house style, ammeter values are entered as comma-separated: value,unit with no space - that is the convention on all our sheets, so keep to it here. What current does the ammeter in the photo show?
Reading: 16,A
